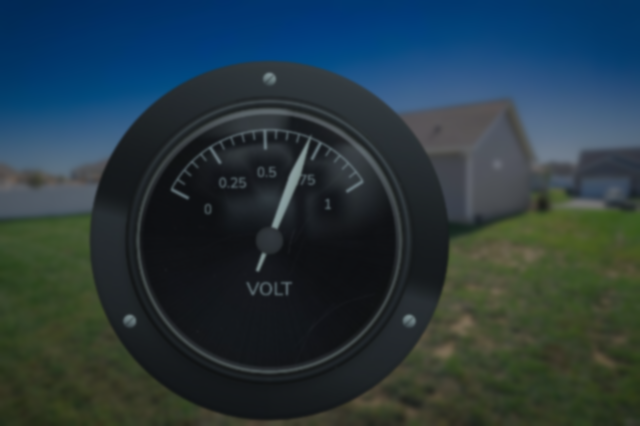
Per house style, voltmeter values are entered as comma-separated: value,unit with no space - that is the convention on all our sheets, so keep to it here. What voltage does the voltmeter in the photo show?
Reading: 0.7,V
